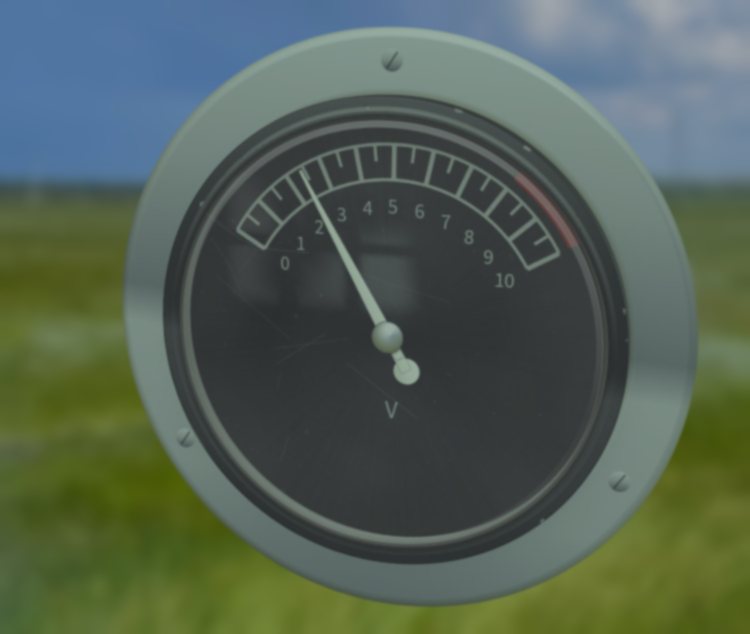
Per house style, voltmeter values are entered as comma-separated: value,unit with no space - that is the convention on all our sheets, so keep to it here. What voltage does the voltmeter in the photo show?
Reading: 2.5,V
